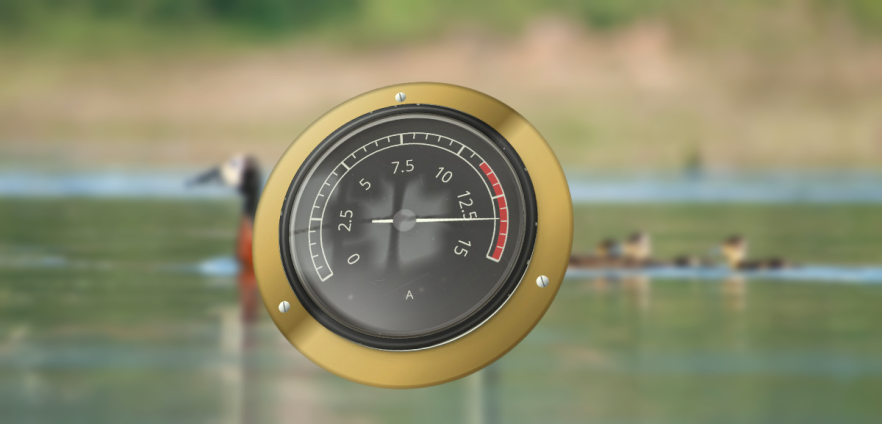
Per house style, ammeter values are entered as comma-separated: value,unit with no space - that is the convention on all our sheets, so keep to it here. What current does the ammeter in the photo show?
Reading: 13.5,A
